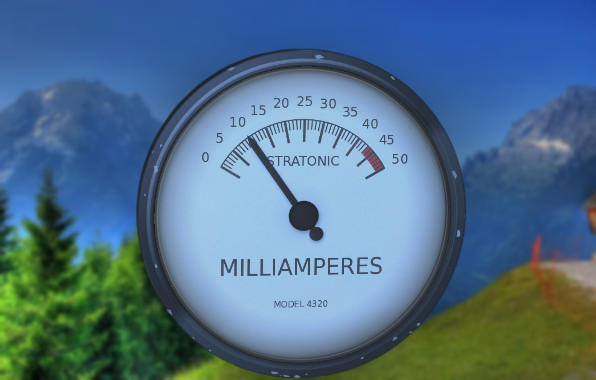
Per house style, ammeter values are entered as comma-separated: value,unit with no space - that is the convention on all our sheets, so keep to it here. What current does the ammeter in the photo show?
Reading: 10,mA
